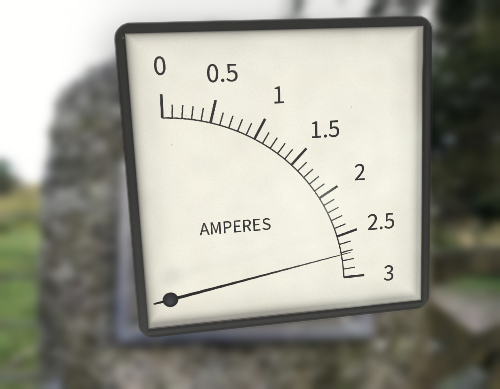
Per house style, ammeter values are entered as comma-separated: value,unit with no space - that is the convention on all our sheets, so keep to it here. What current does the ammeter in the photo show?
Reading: 2.7,A
